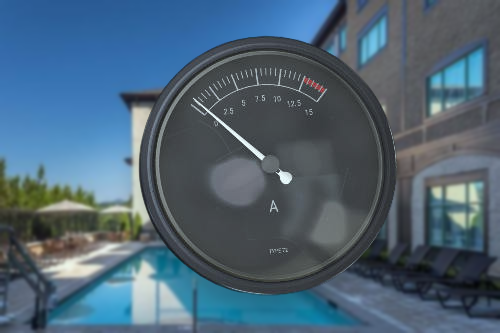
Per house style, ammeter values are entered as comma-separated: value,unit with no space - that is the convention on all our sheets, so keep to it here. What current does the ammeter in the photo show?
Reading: 0.5,A
